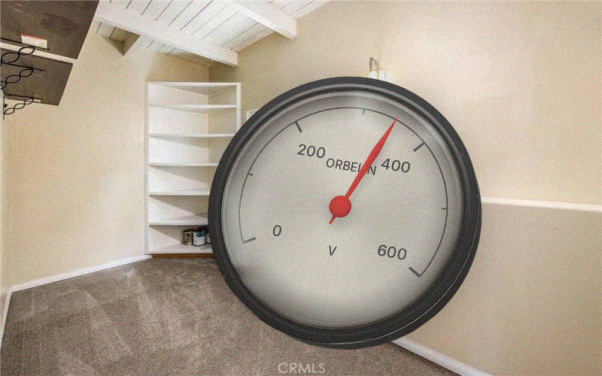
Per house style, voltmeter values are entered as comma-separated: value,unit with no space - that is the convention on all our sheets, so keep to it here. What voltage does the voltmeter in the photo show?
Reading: 350,V
